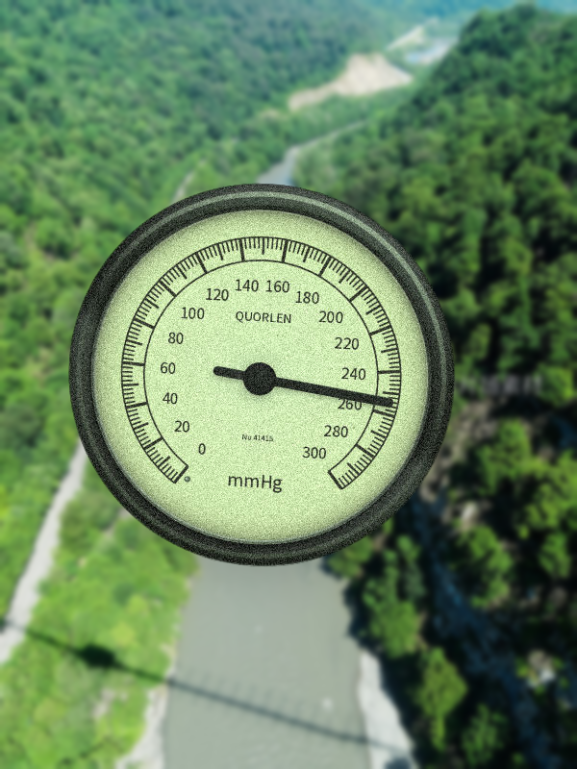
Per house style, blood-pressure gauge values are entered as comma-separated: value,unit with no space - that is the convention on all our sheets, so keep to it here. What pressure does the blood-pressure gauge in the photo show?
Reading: 254,mmHg
